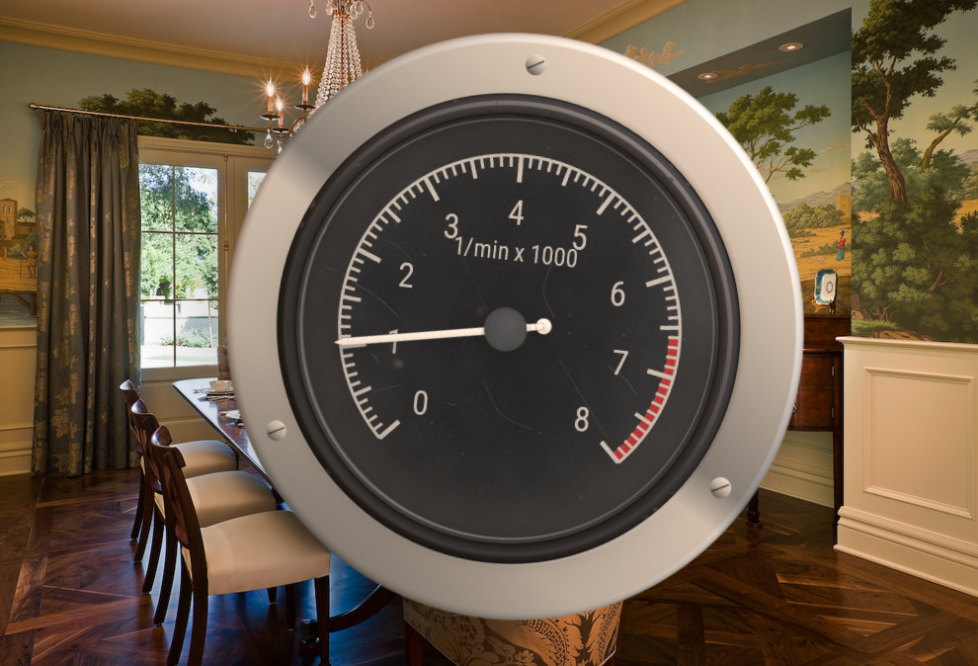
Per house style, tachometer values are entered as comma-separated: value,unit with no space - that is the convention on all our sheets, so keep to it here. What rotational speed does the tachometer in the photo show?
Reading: 1050,rpm
